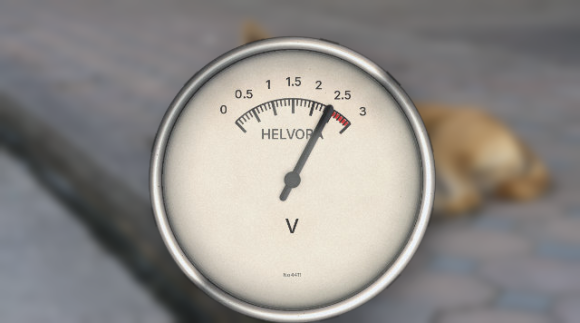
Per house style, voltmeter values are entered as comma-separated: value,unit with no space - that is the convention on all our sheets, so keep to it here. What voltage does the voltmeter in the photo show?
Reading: 2.4,V
